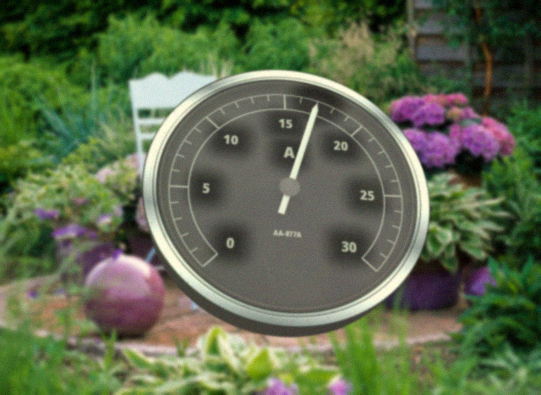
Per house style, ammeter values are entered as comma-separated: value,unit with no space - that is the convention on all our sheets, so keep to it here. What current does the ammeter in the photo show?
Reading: 17,A
